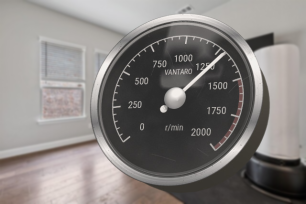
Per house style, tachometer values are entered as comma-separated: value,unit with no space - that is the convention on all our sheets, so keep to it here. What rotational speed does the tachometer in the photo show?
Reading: 1300,rpm
